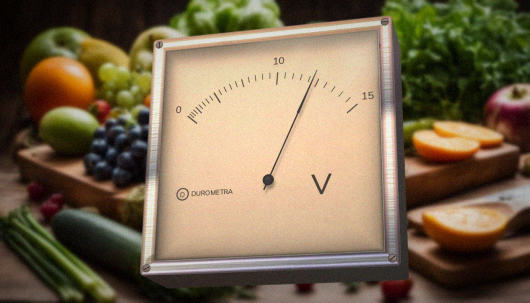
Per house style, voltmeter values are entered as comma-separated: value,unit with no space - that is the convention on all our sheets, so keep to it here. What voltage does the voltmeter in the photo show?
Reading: 12.25,V
